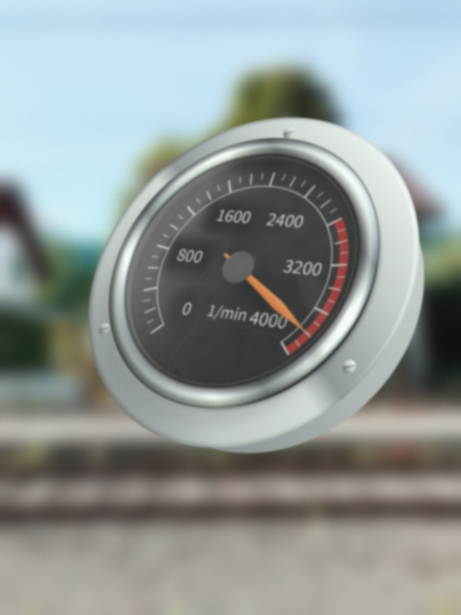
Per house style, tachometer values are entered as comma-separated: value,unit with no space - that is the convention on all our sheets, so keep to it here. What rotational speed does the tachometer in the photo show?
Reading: 3800,rpm
